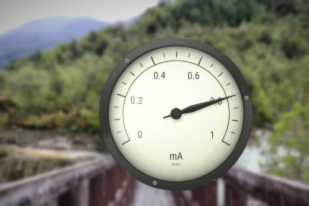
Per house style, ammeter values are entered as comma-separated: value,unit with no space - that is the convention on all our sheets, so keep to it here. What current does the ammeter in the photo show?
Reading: 0.8,mA
